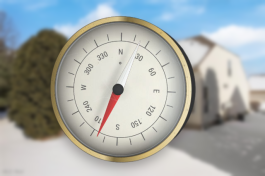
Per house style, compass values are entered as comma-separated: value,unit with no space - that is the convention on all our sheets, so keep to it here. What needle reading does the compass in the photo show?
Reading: 202.5,°
